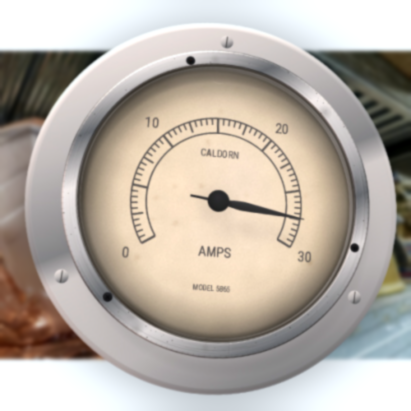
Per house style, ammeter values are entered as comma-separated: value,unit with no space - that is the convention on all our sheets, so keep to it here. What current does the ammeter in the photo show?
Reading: 27.5,A
